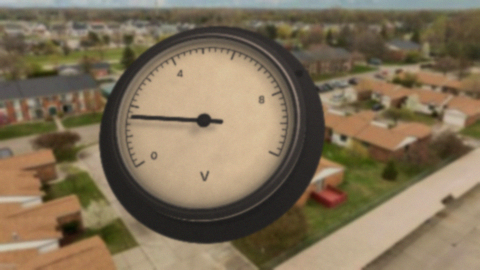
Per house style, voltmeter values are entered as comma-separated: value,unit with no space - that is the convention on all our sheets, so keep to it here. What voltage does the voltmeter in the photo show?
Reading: 1.6,V
